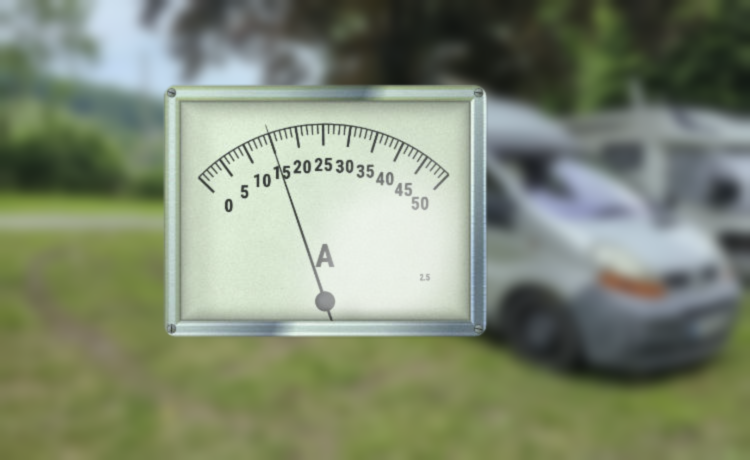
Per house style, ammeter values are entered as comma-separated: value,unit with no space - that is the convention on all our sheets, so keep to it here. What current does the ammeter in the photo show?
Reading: 15,A
